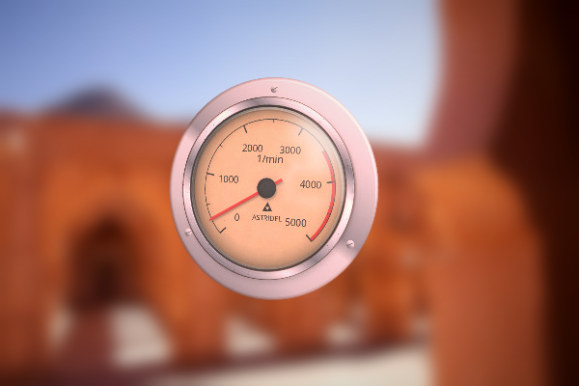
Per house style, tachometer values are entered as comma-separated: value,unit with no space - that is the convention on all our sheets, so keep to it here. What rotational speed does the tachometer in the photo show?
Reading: 250,rpm
